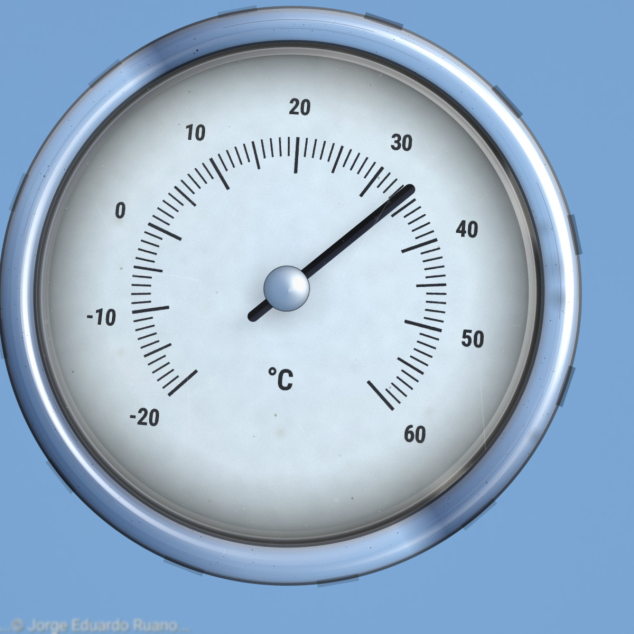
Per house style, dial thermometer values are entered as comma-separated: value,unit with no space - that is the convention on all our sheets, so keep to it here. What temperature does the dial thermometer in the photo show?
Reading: 34,°C
